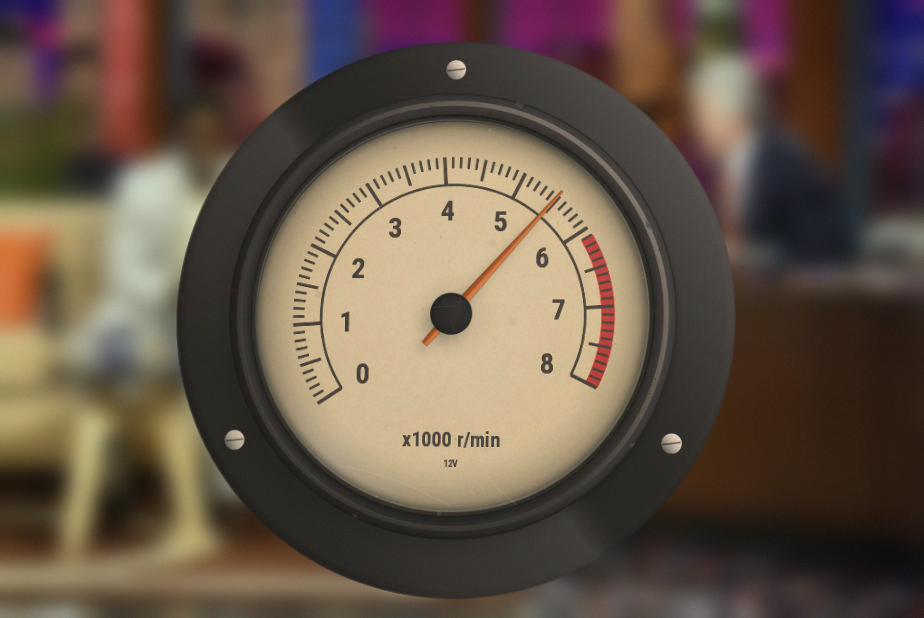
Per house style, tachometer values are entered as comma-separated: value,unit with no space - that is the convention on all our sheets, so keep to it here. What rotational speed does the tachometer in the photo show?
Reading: 5500,rpm
